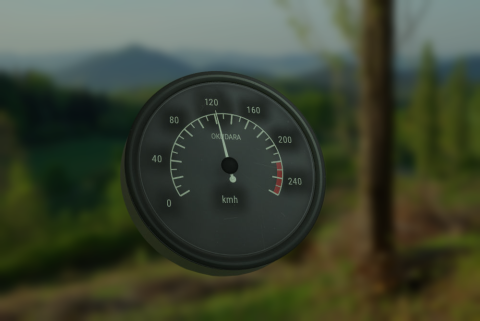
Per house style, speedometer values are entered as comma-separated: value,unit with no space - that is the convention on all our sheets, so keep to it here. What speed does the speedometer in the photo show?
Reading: 120,km/h
